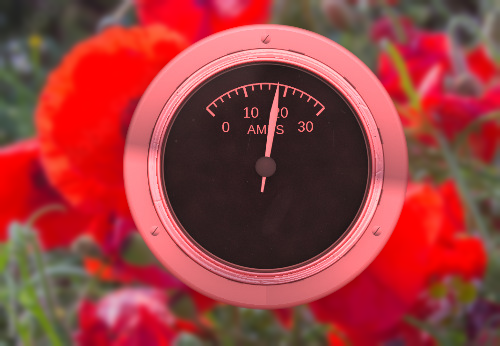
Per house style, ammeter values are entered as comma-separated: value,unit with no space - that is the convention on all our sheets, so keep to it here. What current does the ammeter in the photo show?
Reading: 18,A
